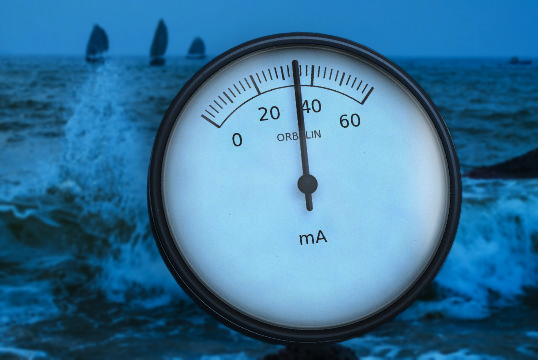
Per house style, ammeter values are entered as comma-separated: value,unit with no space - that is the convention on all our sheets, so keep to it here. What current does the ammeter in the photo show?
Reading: 34,mA
